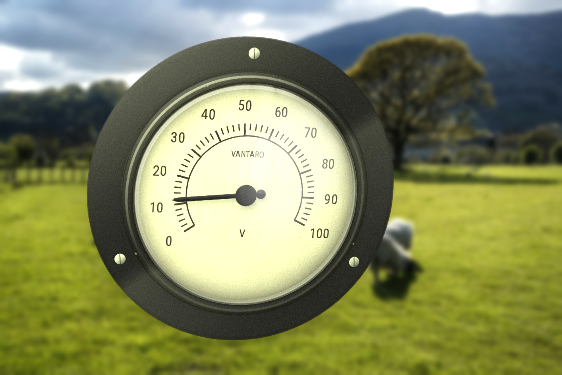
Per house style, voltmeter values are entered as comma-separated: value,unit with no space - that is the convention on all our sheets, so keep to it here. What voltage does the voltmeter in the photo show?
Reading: 12,V
